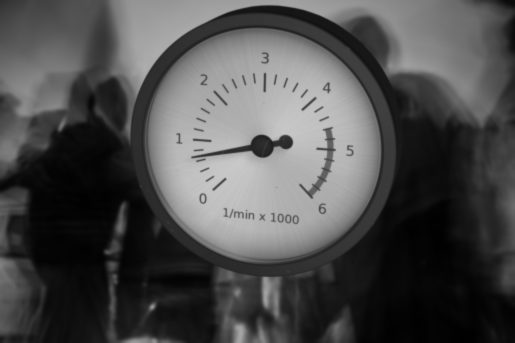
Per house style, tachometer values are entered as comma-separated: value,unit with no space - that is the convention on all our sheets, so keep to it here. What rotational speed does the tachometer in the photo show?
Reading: 700,rpm
